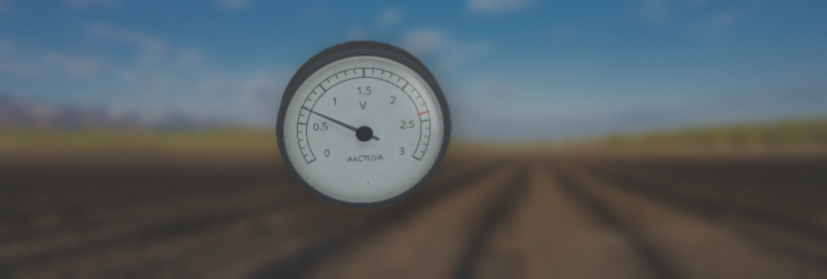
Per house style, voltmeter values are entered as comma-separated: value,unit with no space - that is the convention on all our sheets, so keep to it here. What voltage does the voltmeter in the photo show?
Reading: 0.7,V
